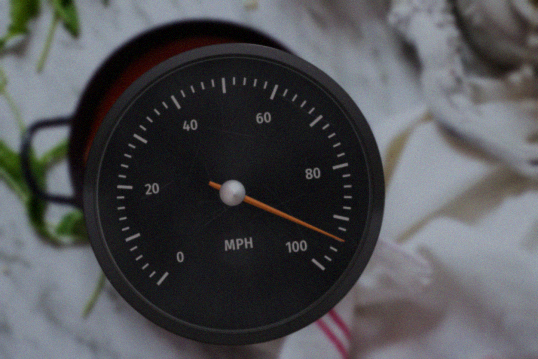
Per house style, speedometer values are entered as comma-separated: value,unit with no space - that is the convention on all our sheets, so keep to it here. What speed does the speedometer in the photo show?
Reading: 94,mph
